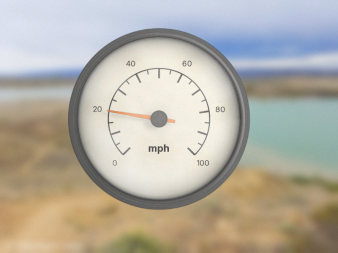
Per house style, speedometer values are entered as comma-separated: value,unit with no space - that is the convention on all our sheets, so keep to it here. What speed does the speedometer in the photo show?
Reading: 20,mph
